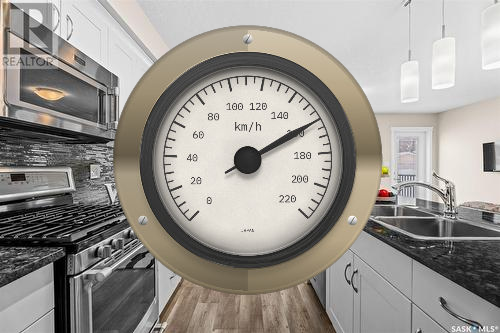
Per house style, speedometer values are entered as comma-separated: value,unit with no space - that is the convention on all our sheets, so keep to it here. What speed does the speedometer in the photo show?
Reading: 160,km/h
